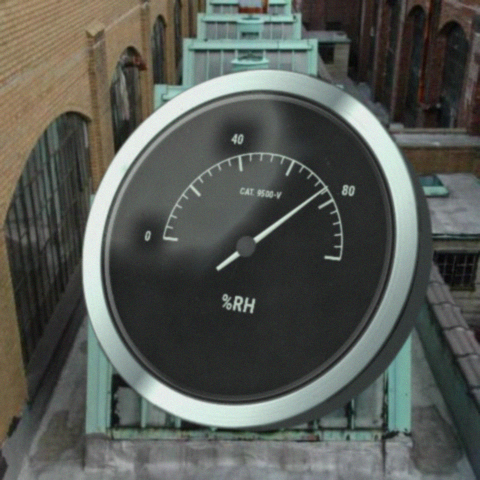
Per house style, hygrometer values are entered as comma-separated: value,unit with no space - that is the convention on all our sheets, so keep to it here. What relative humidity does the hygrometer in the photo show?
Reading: 76,%
